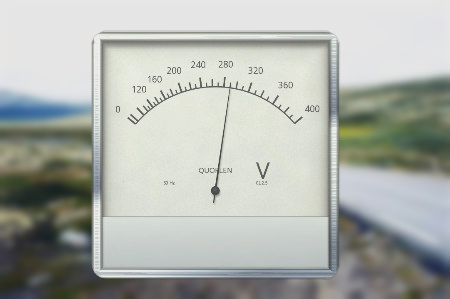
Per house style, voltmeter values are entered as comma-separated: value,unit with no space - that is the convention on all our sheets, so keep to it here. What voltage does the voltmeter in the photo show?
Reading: 290,V
